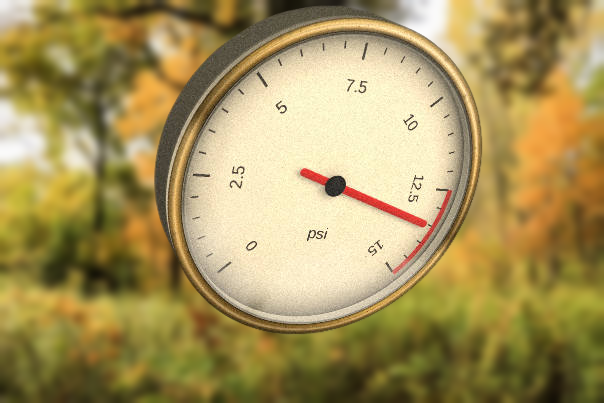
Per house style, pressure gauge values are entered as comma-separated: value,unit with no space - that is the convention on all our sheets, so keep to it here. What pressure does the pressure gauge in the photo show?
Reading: 13.5,psi
